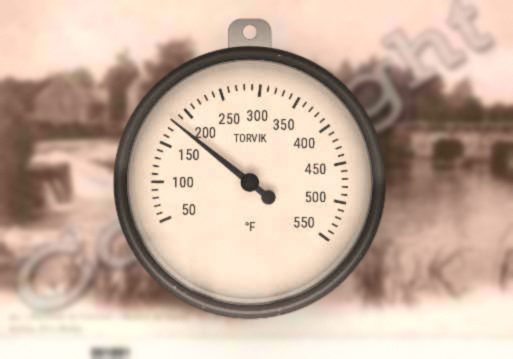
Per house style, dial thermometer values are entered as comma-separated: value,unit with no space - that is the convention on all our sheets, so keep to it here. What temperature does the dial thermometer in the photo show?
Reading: 180,°F
